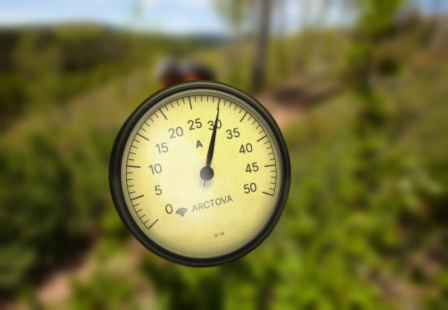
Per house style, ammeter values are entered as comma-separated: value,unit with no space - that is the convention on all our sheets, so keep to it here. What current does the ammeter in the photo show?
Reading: 30,A
